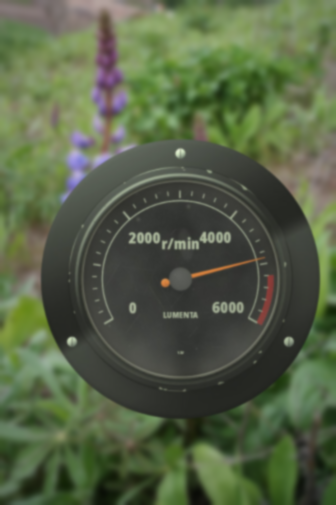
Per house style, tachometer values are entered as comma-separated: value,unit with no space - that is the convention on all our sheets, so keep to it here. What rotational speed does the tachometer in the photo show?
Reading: 4900,rpm
